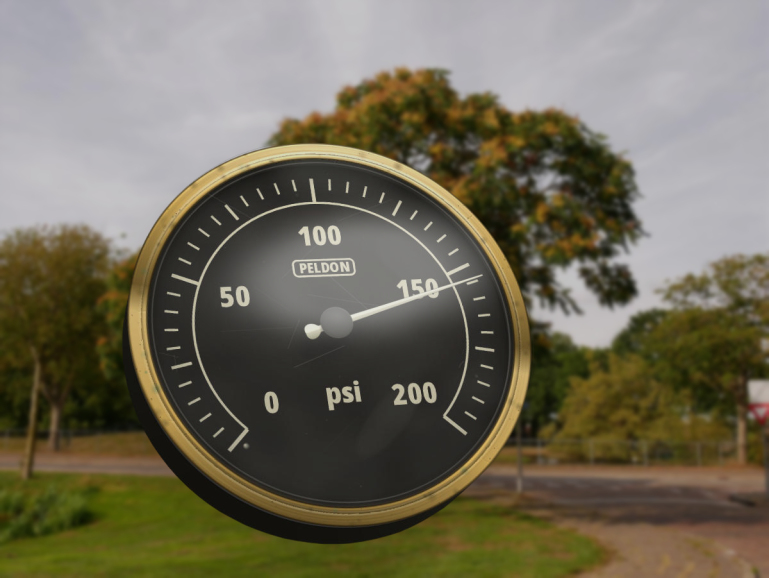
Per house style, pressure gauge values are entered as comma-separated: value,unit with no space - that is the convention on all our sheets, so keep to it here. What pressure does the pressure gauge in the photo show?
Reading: 155,psi
